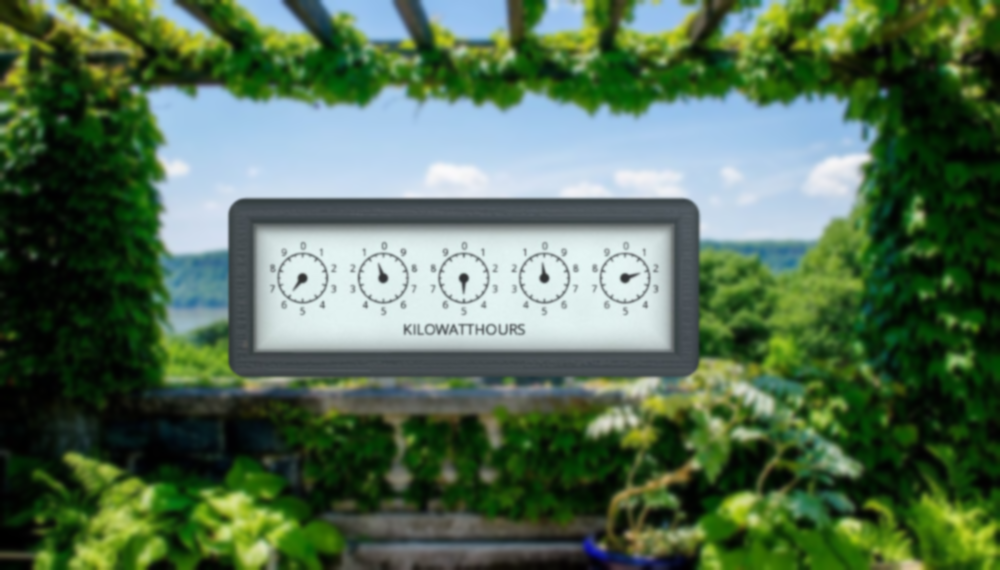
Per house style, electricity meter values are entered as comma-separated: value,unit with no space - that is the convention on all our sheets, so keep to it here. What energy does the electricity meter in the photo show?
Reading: 60502,kWh
